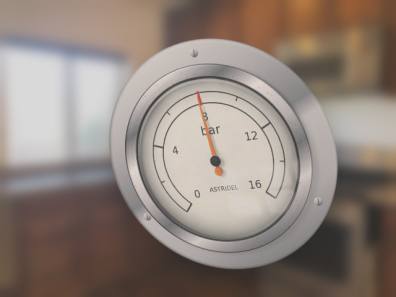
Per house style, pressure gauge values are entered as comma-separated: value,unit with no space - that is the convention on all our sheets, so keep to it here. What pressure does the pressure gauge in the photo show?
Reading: 8,bar
